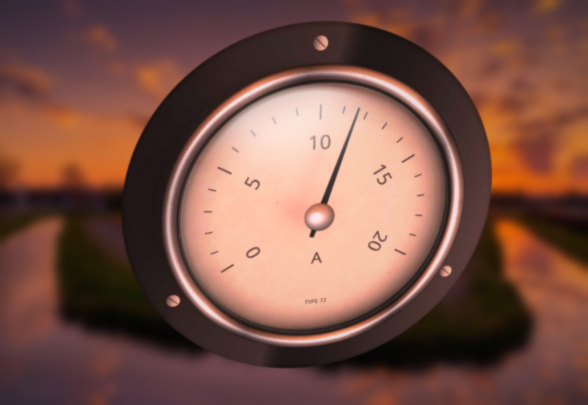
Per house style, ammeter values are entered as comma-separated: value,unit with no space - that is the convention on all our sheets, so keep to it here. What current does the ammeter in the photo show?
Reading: 11.5,A
